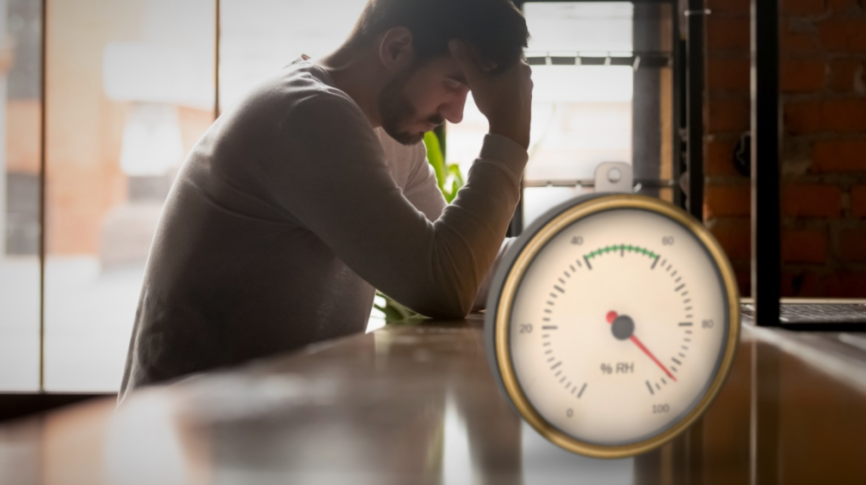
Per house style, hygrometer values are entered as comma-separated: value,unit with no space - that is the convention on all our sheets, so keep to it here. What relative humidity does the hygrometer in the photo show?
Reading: 94,%
